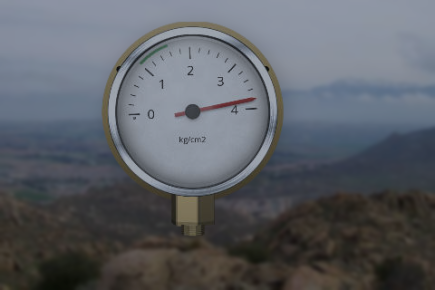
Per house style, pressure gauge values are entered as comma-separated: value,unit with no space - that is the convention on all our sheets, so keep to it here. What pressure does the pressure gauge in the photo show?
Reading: 3.8,kg/cm²
